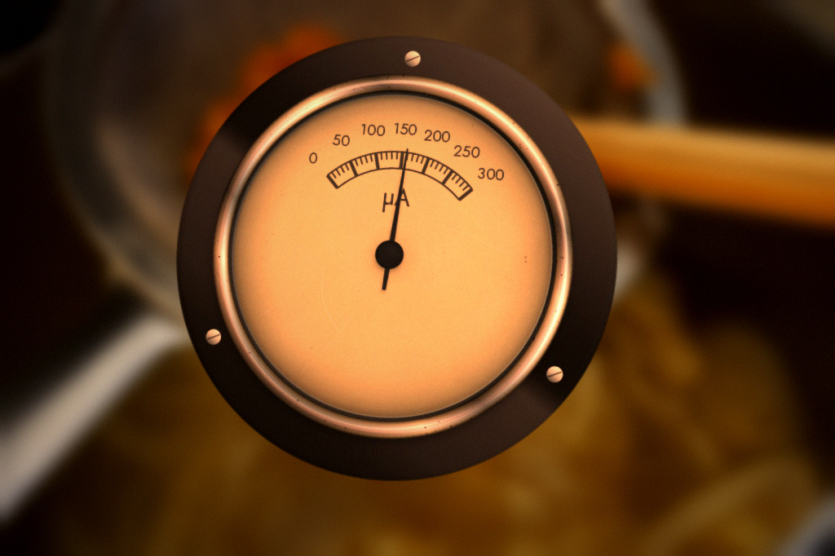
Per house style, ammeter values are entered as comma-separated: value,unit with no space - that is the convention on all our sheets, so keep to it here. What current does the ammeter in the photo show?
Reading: 160,µA
